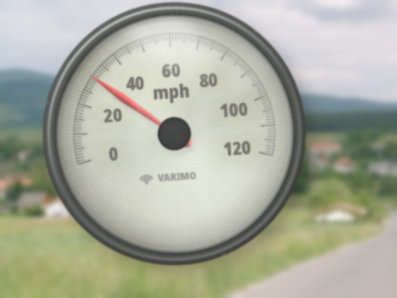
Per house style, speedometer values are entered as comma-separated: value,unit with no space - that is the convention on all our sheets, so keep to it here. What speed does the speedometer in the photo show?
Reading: 30,mph
